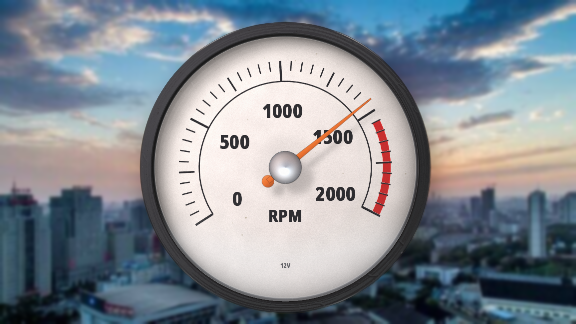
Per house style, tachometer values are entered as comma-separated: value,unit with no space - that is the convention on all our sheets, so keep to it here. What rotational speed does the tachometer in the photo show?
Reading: 1450,rpm
